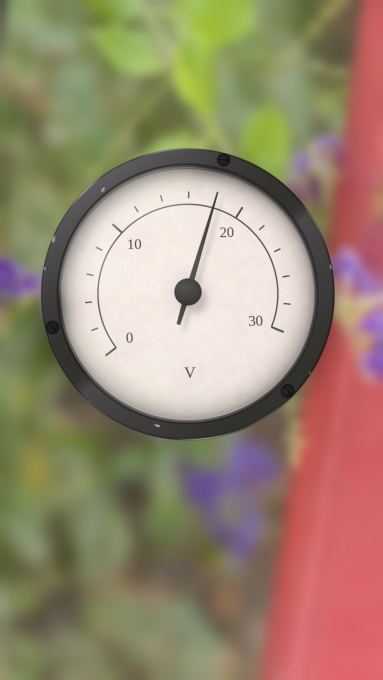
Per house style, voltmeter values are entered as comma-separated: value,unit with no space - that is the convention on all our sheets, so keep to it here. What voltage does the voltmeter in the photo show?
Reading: 18,V
